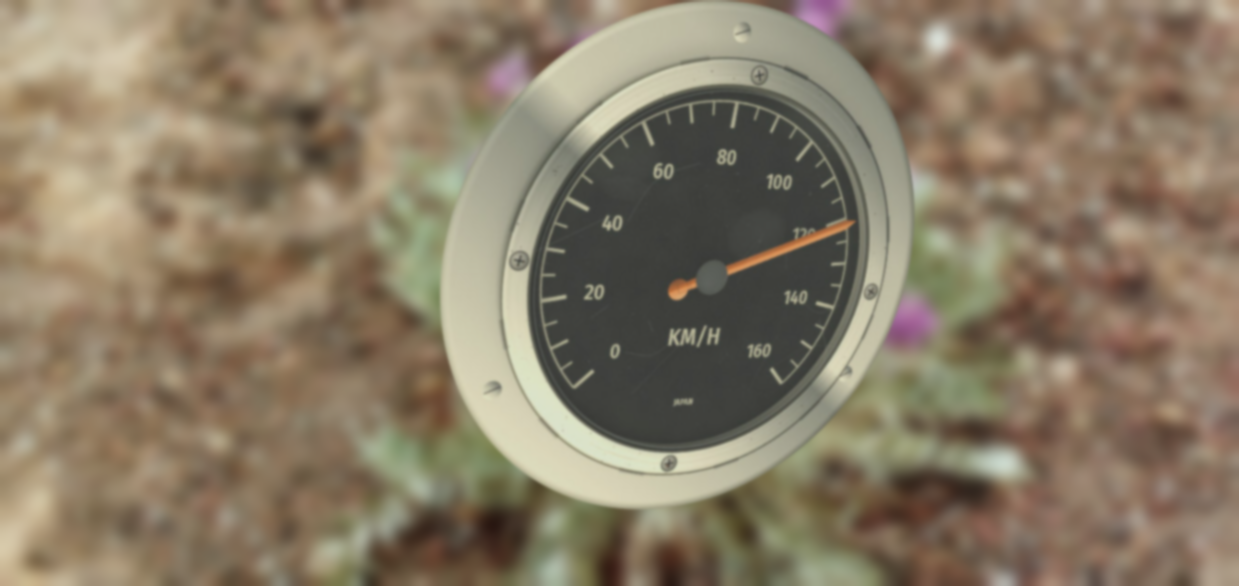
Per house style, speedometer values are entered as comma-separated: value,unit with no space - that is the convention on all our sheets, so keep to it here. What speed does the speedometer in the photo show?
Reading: 120,km/h
